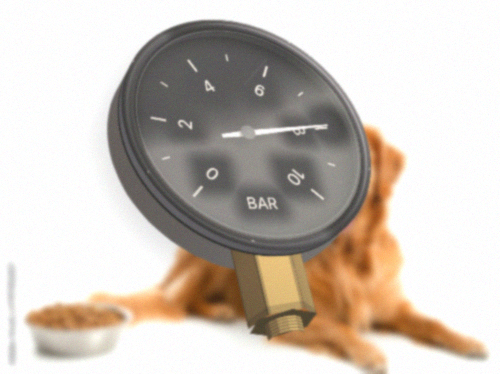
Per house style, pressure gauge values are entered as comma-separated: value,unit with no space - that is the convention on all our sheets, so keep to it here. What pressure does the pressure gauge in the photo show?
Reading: 8,bar
